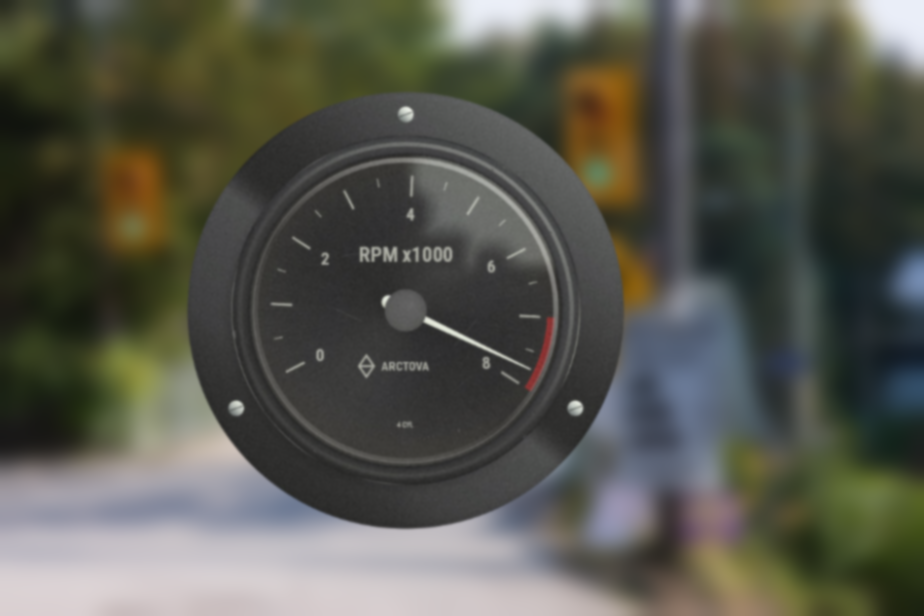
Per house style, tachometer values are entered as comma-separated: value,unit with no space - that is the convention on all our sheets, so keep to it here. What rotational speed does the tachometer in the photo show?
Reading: 7750,rpm
